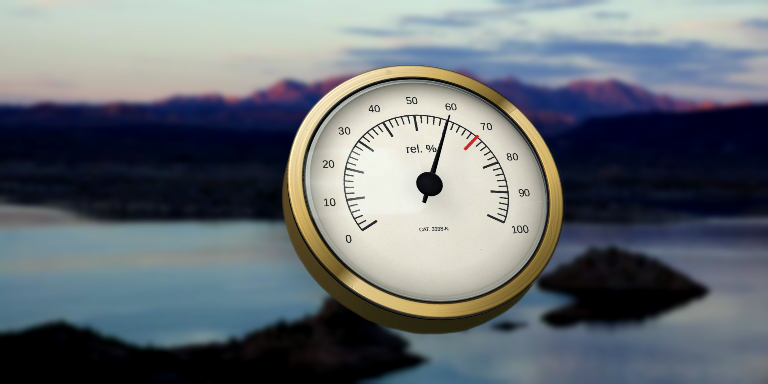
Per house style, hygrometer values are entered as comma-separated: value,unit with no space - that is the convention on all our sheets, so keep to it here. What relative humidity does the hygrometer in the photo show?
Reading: 60,%
